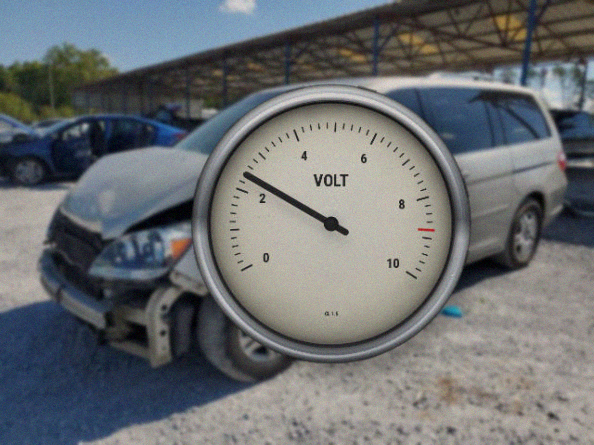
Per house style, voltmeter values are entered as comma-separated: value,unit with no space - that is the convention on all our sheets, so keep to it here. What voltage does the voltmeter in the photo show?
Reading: 2.4,V
